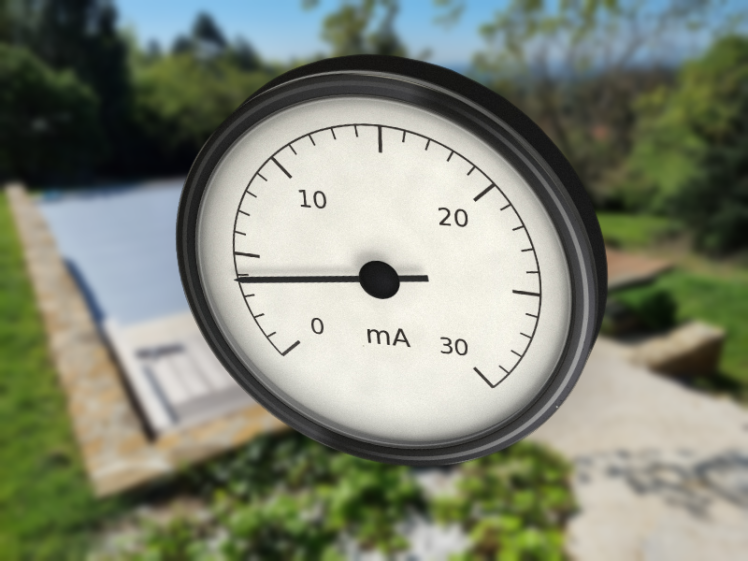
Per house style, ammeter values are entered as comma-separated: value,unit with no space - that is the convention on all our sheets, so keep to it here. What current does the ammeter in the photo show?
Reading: 4,mA
